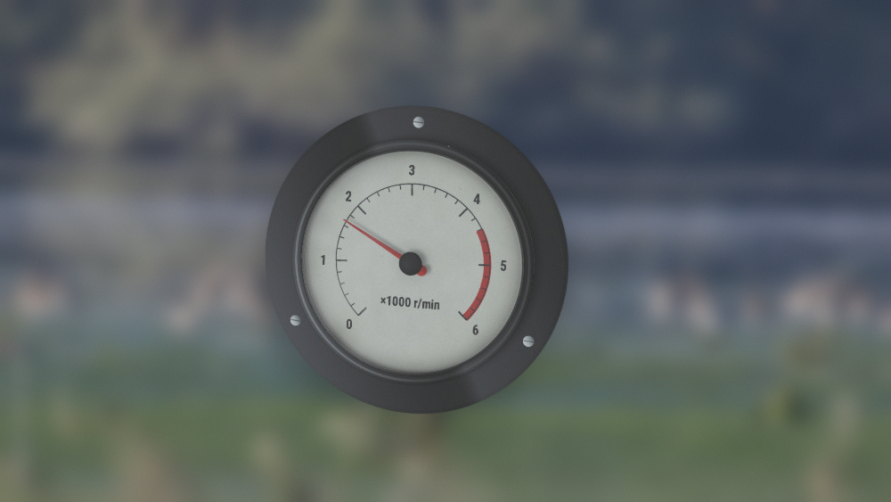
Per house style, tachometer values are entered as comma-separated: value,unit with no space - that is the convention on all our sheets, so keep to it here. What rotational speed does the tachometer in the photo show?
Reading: 1700,rpm
